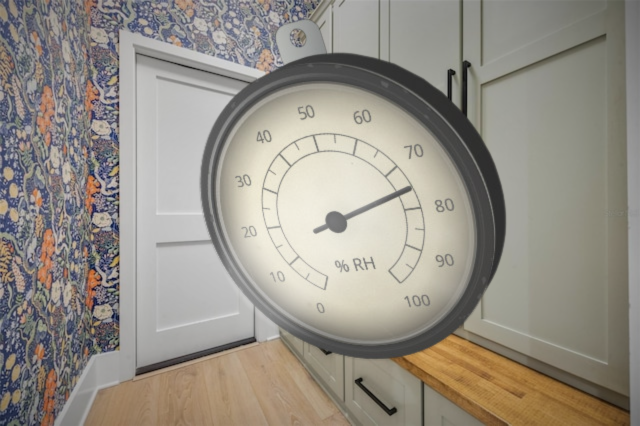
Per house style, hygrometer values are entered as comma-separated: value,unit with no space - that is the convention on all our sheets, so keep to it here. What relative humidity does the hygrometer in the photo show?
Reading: 75,%
